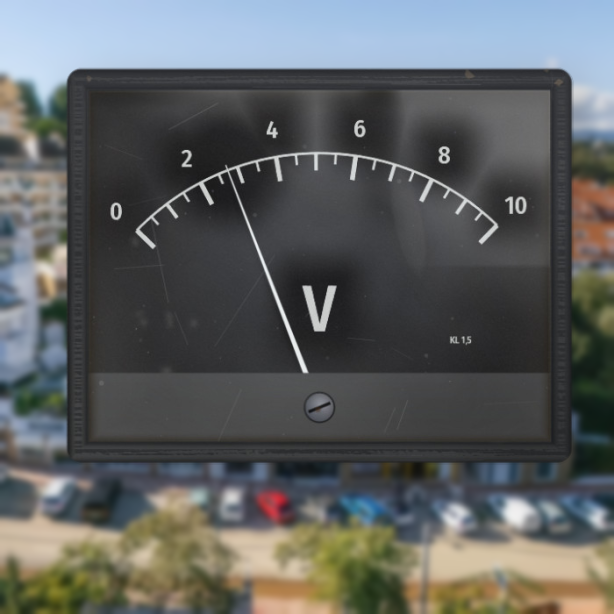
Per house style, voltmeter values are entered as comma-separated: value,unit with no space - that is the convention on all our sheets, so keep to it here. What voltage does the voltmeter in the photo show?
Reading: 2.75,V
